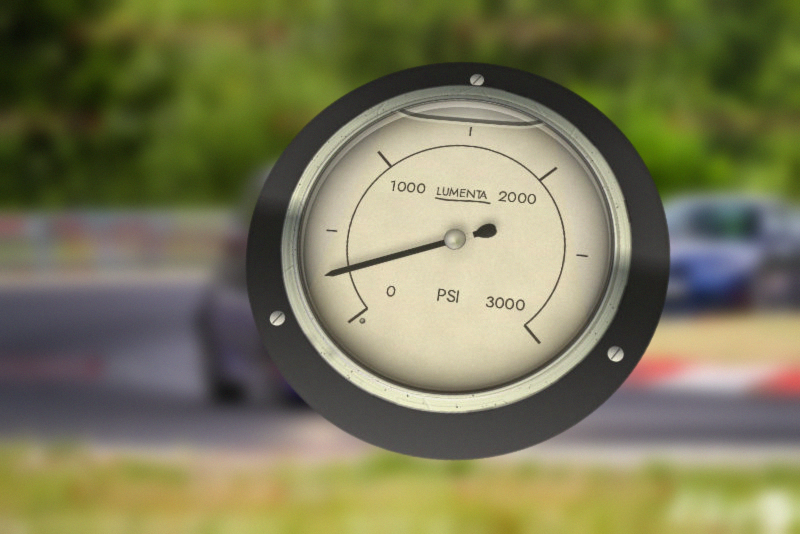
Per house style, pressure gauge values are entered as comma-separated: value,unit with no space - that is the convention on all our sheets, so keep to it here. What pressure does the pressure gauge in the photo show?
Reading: 250,psi
